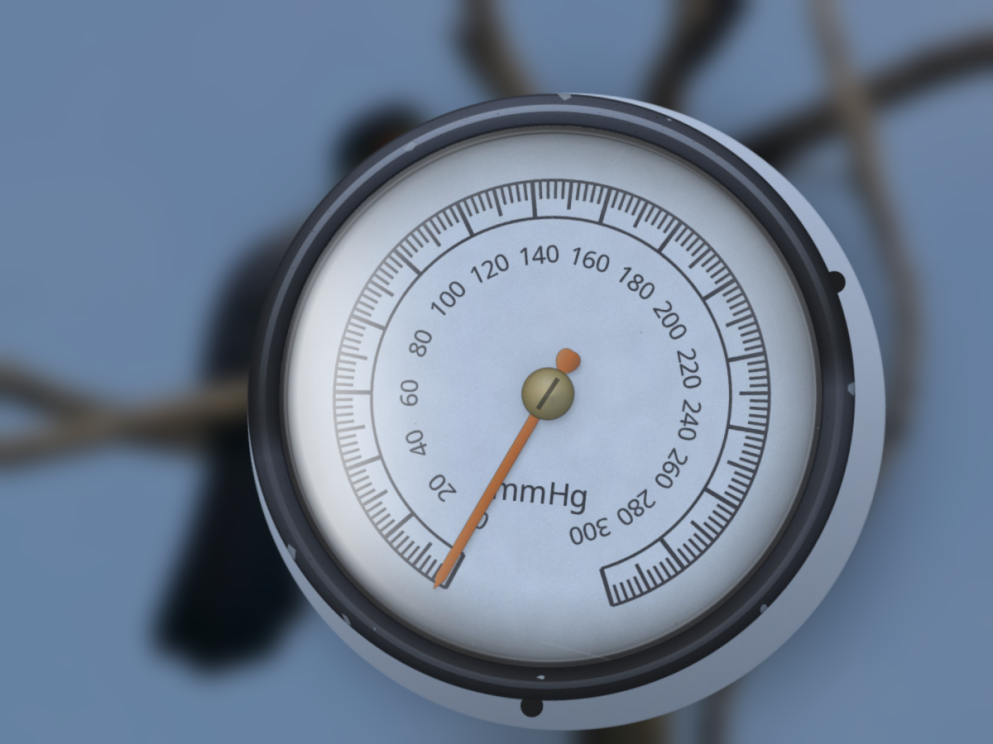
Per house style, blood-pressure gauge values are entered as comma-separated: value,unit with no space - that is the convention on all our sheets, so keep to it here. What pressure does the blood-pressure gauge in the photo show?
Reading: 2,mmHg
